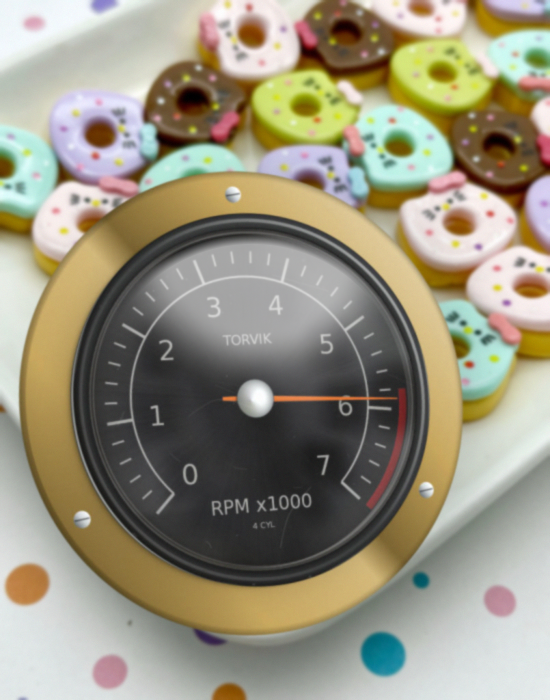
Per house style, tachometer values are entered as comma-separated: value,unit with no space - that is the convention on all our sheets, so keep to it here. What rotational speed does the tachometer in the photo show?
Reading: 5900,rpm
